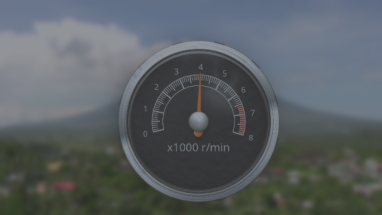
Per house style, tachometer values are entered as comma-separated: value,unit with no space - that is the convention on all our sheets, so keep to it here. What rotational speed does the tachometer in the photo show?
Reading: 4000,rpm
